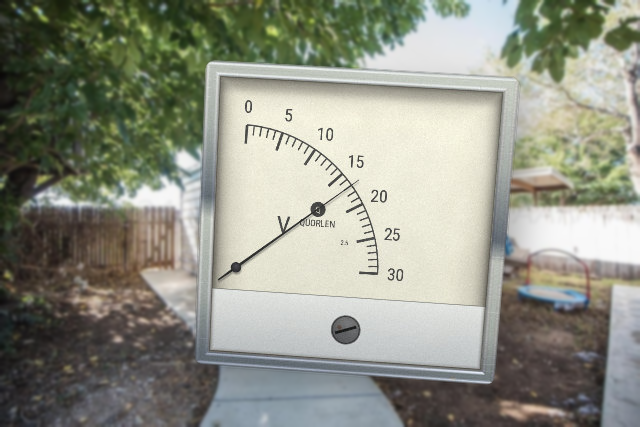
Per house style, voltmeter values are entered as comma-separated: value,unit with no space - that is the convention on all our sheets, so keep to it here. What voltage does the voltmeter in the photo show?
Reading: 17,V
